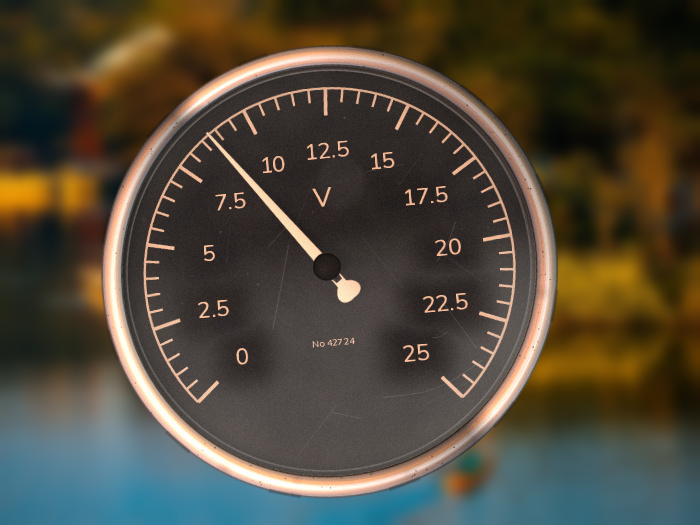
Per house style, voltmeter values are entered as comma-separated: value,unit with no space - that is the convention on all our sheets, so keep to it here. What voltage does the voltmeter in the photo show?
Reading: 8.75,V
